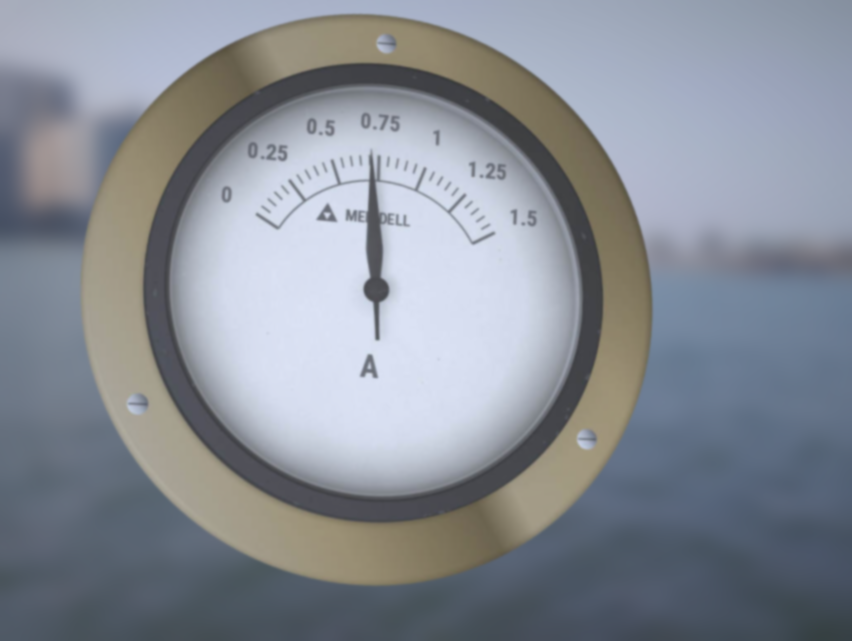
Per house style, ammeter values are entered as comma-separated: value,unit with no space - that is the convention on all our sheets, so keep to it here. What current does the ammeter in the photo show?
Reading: 0.7,A
